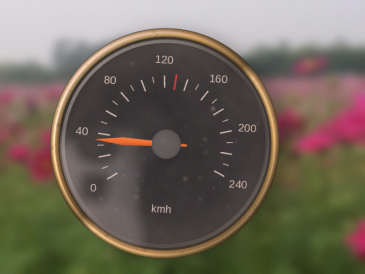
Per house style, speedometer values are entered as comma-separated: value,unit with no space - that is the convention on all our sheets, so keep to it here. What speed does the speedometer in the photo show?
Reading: 35,km/h
